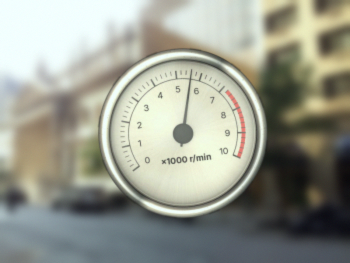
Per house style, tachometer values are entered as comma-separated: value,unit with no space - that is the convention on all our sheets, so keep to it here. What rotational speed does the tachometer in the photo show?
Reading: 5600,rpm
